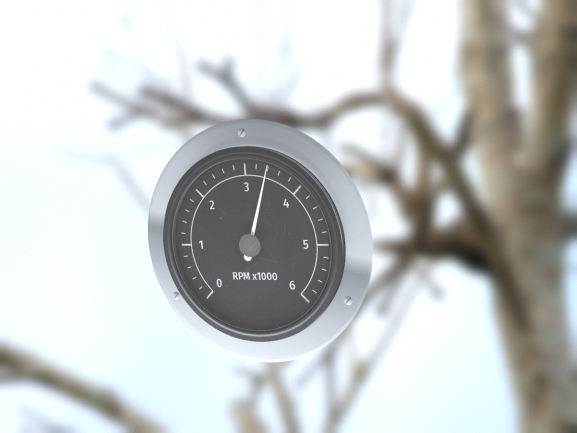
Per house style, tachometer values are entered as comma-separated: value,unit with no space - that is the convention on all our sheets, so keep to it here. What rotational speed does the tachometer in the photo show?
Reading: 3400,rpm
